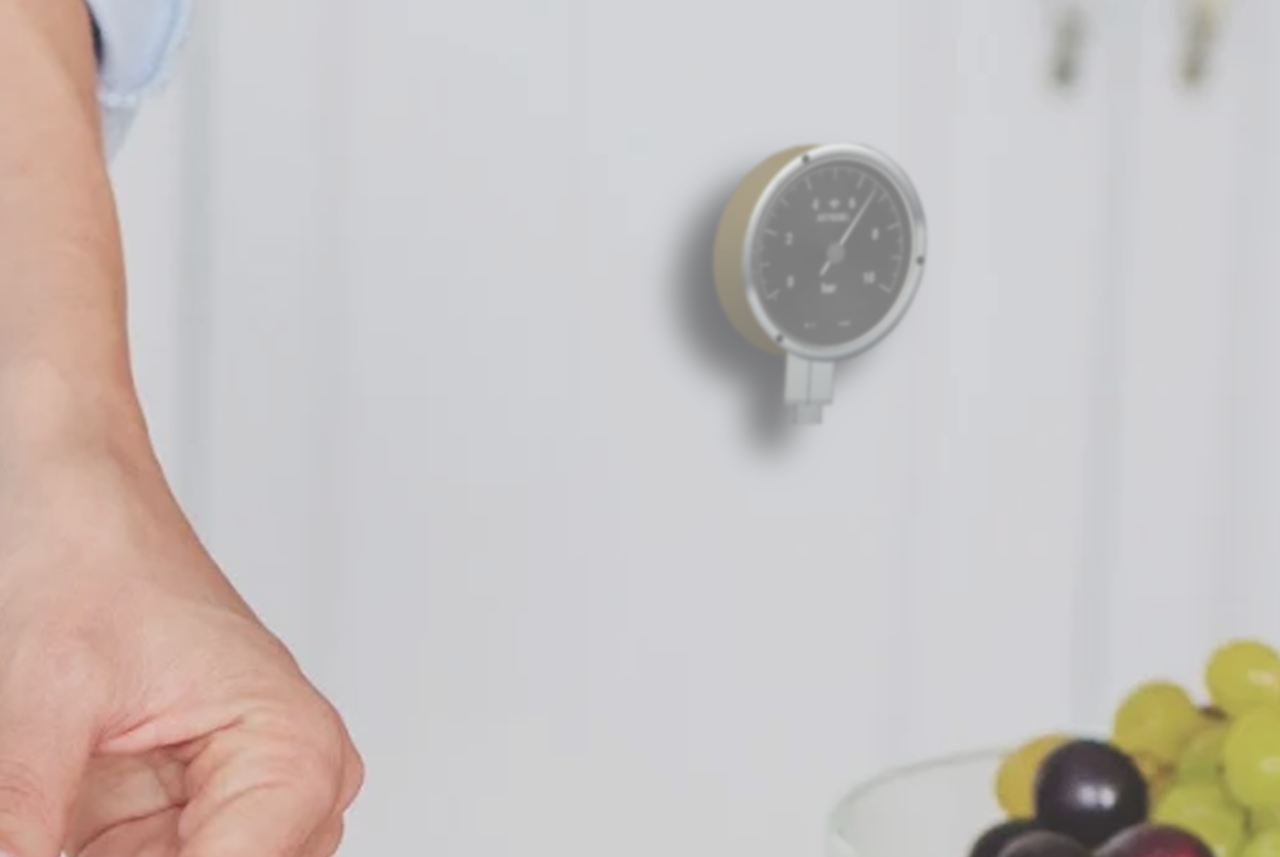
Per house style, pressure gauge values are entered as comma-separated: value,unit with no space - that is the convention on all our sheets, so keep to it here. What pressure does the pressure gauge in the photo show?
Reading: 6.5,bar
